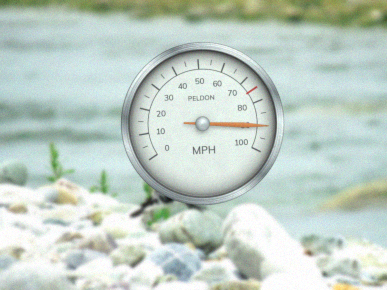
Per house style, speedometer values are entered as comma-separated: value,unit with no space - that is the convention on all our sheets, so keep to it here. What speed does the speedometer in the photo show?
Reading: 90,mph
